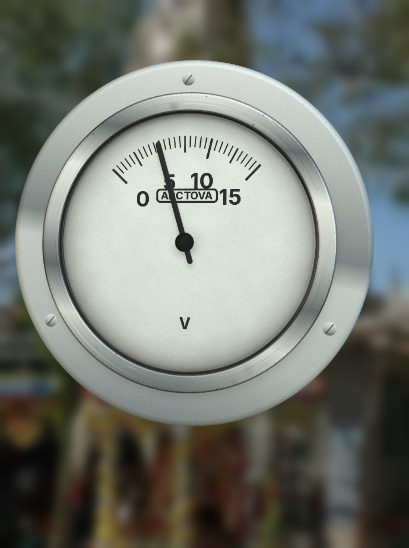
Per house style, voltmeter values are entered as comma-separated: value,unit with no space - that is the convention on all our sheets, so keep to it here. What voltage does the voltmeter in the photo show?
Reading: 5,V
